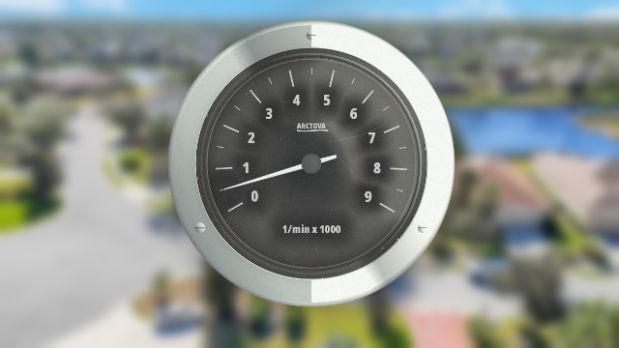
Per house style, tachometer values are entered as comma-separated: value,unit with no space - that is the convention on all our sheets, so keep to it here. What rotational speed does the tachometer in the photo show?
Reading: 500,rpm
